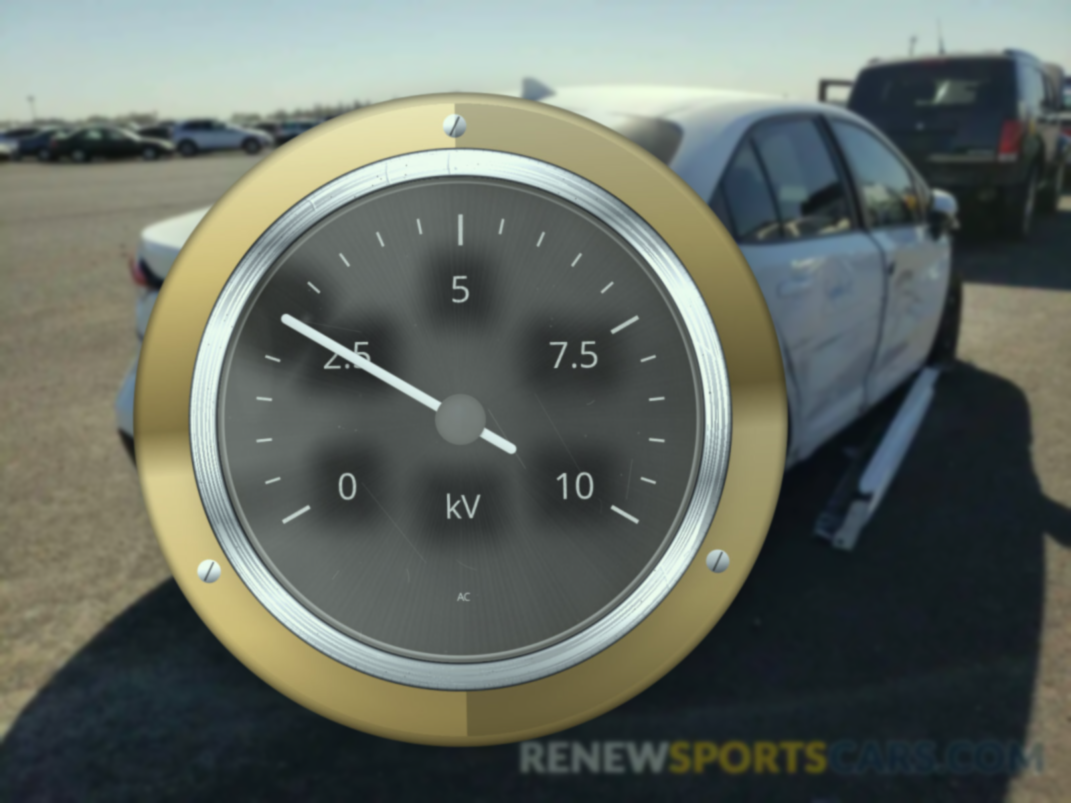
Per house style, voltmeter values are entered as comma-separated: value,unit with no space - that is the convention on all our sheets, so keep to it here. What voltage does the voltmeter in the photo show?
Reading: 2.5,kV
